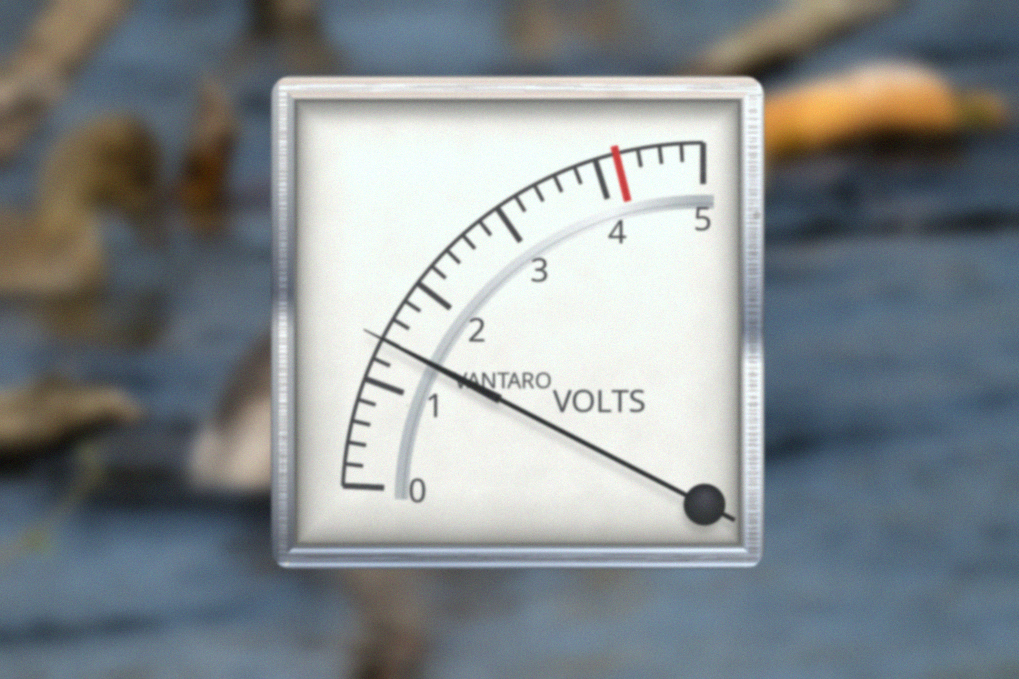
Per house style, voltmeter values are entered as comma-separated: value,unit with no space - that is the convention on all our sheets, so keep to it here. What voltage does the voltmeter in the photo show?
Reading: 1.4,V
